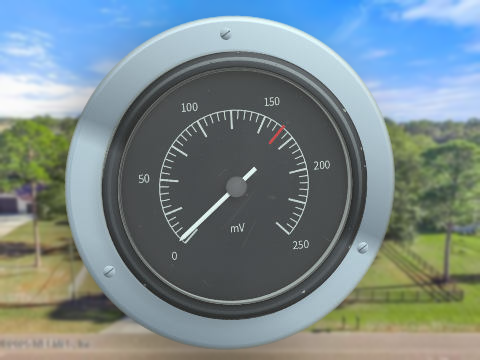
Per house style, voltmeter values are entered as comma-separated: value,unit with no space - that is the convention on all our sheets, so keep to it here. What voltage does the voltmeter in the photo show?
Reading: 5,mV
